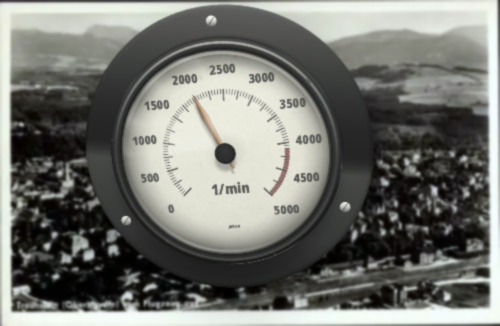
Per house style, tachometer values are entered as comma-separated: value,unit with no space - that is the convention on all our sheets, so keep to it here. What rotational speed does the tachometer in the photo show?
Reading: 2000,rpm
